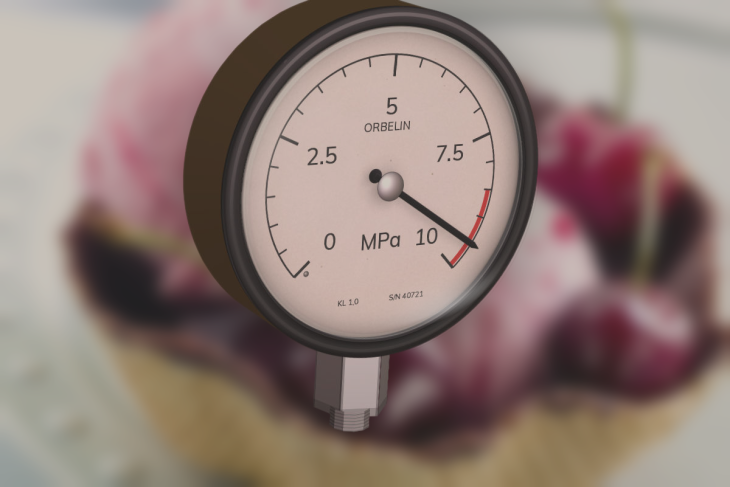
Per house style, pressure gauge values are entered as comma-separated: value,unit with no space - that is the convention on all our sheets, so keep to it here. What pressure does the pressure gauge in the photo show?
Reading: 9.5,MPa
